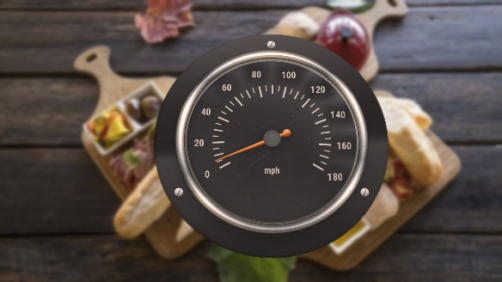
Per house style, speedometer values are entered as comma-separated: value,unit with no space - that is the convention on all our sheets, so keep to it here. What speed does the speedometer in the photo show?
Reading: 5,mph
